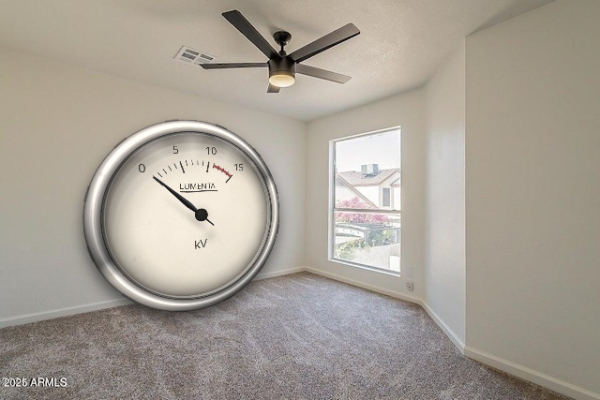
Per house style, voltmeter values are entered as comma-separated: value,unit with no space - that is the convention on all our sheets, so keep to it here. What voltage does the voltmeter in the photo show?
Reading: 0,kV
